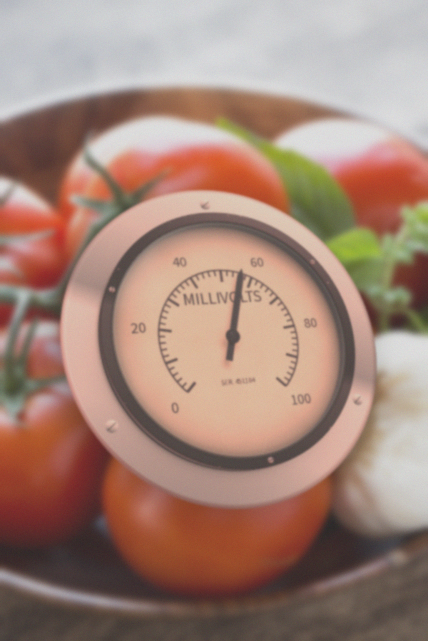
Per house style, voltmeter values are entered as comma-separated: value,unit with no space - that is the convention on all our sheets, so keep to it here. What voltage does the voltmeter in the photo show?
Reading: 56,mV
